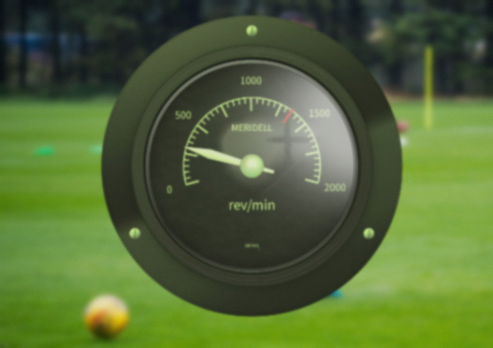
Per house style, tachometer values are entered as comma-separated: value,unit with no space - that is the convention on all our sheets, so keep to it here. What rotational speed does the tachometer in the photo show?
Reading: 300,rpm
